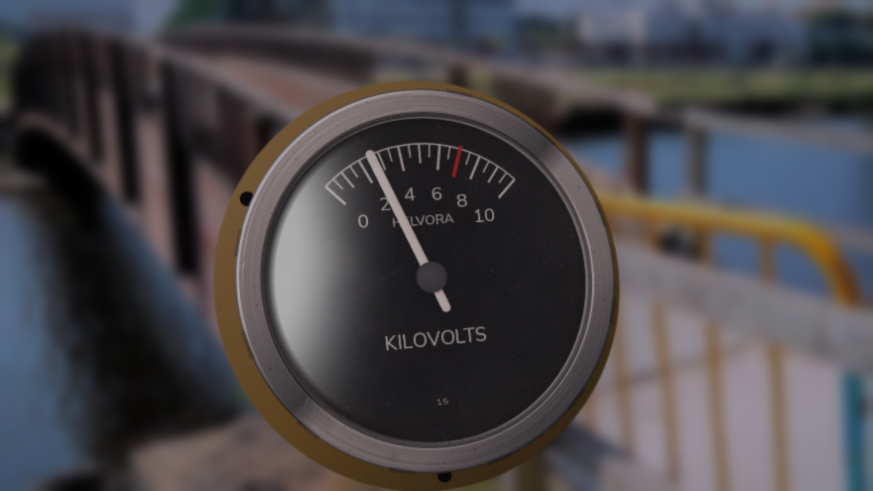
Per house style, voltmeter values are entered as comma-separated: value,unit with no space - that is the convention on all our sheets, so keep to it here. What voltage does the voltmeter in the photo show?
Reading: 2.5,kV
